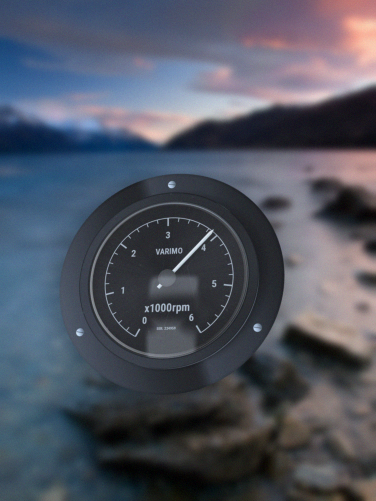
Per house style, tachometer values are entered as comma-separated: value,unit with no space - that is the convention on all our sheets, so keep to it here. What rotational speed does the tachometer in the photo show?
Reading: 3900,rpm
